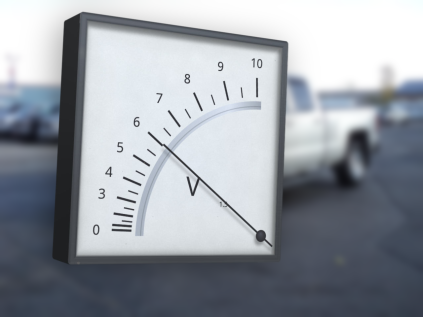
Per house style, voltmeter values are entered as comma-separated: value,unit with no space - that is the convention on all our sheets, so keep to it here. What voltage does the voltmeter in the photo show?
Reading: 6,V
